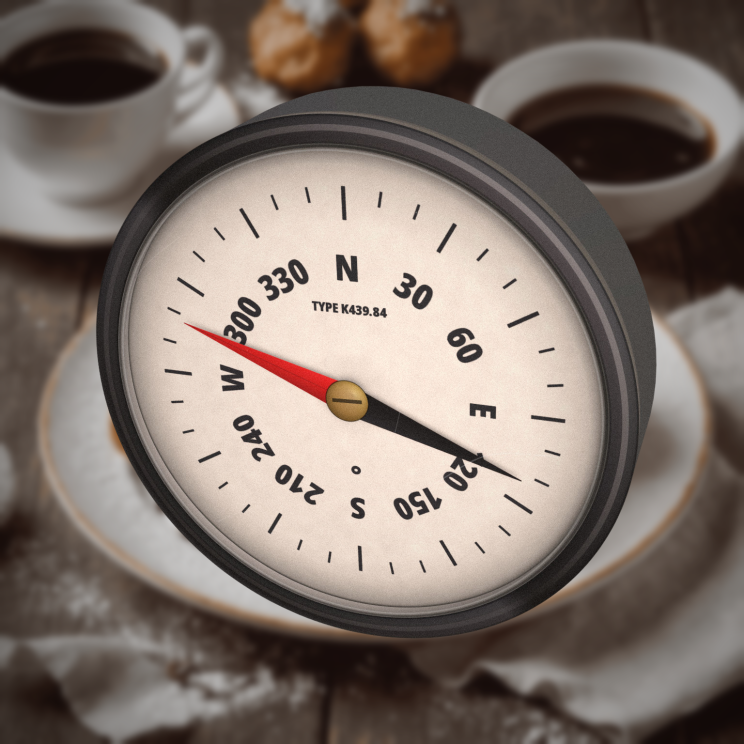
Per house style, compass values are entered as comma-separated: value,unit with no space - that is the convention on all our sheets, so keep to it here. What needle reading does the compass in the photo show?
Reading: 290,°
